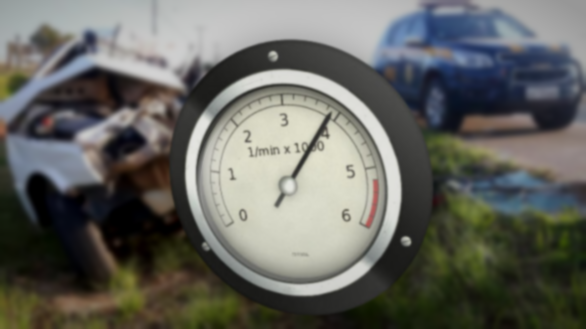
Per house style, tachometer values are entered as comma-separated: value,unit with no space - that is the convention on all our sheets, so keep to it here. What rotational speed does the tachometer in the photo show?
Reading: 3900,rpm
